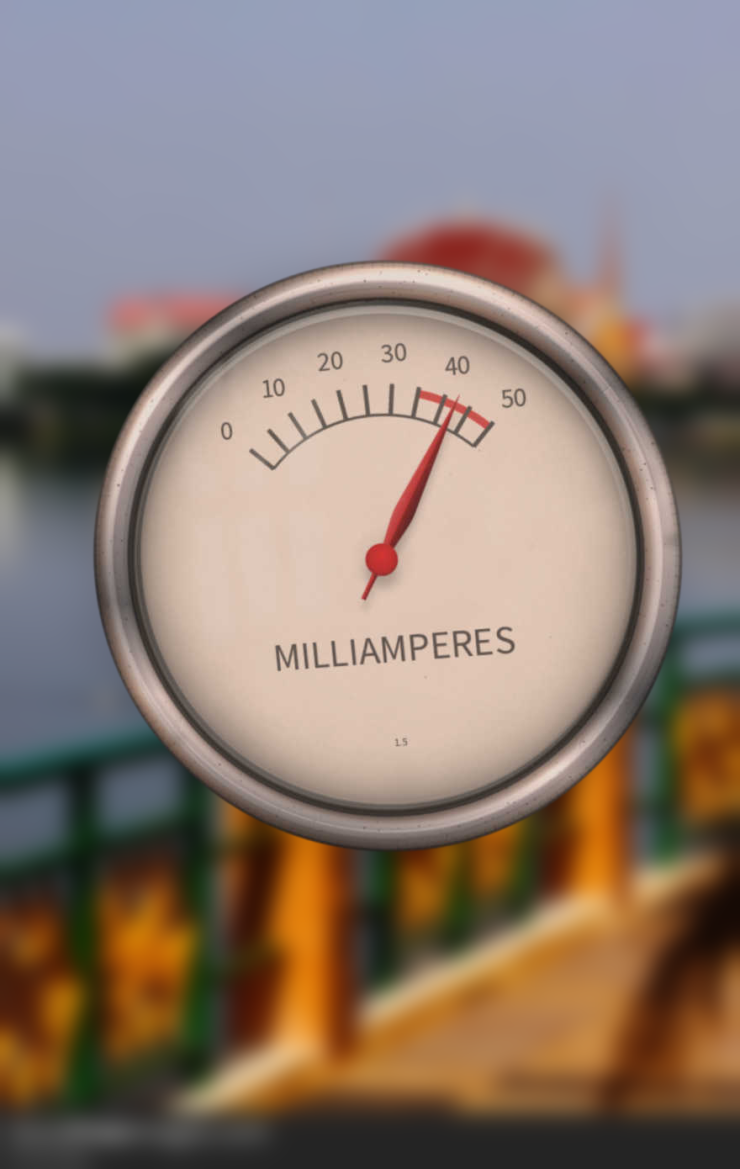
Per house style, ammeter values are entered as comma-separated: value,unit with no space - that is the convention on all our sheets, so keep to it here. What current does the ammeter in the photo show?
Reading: 42.5,mA
